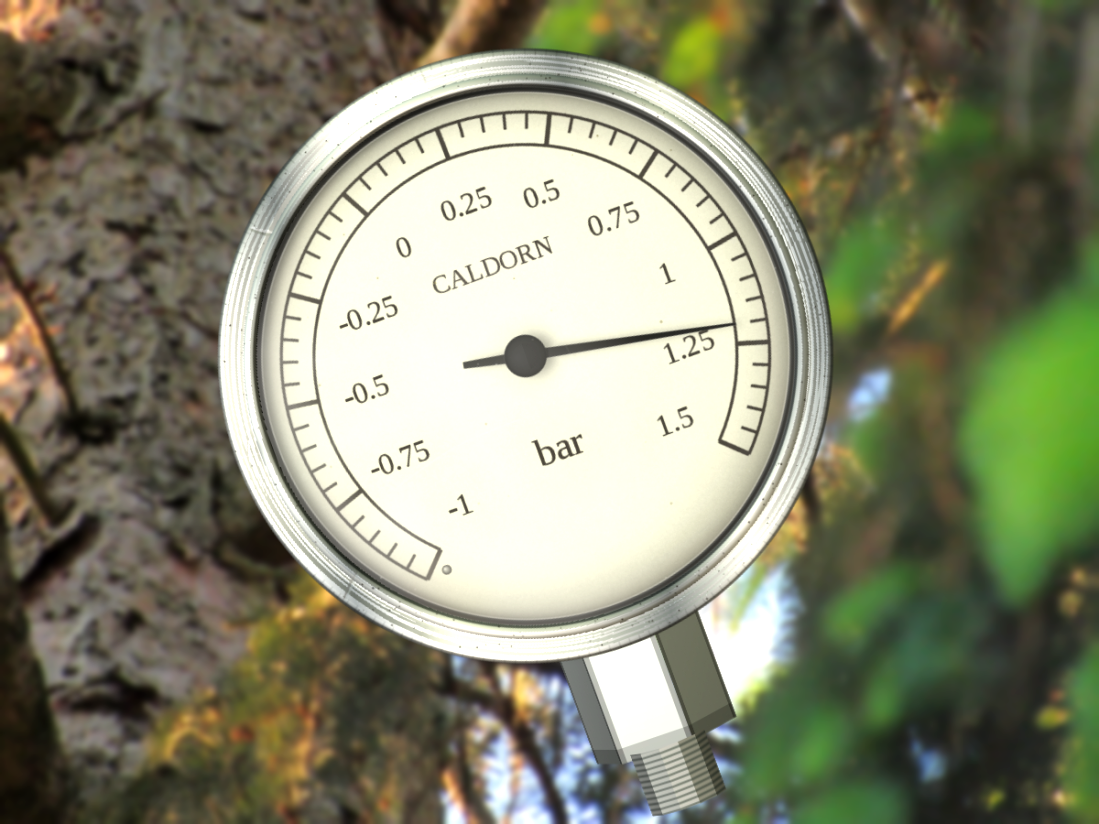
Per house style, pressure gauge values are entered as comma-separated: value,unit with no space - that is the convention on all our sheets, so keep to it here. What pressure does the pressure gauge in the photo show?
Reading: 1.2,bar
